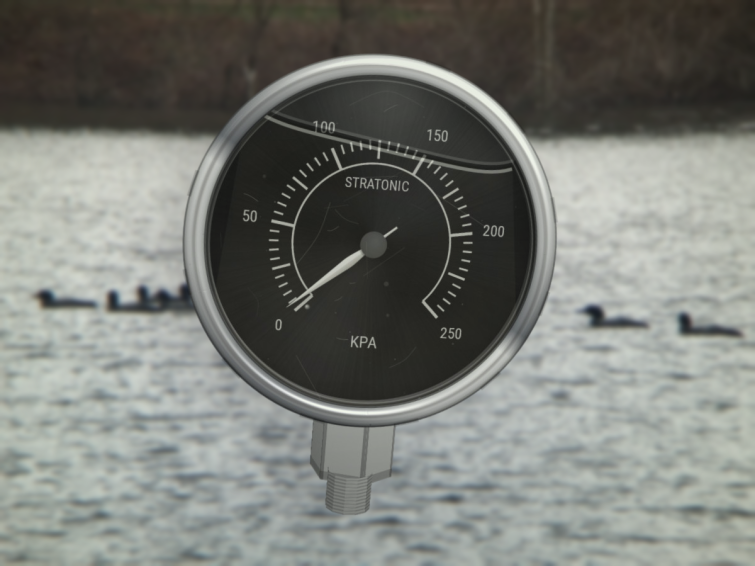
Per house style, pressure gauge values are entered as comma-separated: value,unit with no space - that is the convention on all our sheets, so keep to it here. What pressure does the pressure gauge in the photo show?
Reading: 5,kPa
